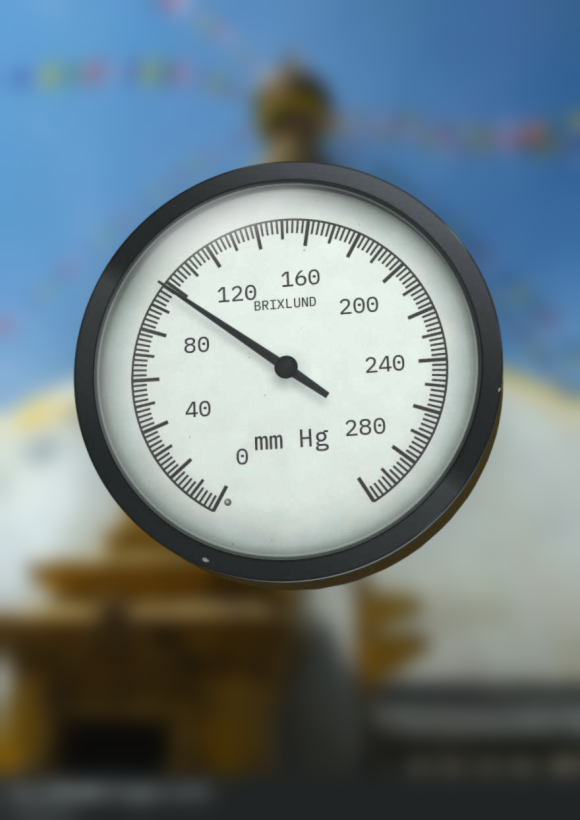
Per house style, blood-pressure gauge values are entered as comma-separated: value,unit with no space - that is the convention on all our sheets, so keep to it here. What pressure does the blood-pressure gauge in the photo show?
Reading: 98,mmHg
